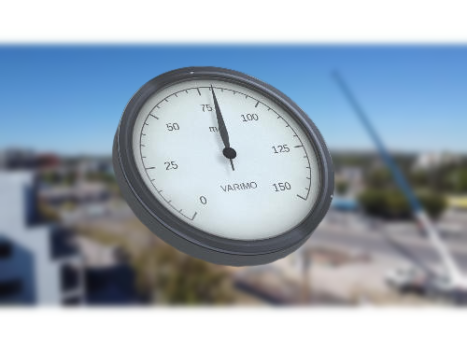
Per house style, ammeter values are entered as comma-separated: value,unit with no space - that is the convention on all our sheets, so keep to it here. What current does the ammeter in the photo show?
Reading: 80,mA
